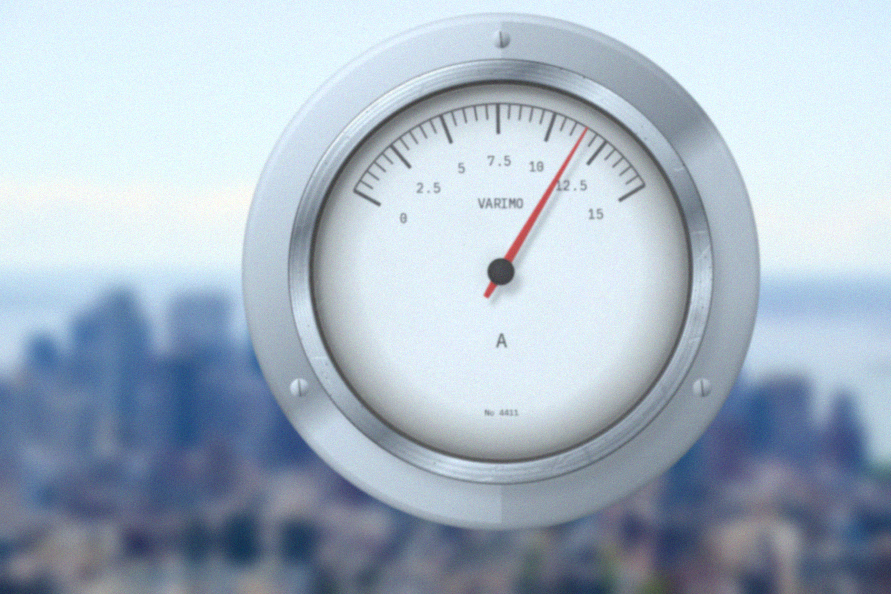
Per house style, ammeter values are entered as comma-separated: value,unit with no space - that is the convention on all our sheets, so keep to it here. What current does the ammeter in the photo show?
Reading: 11.5,A
